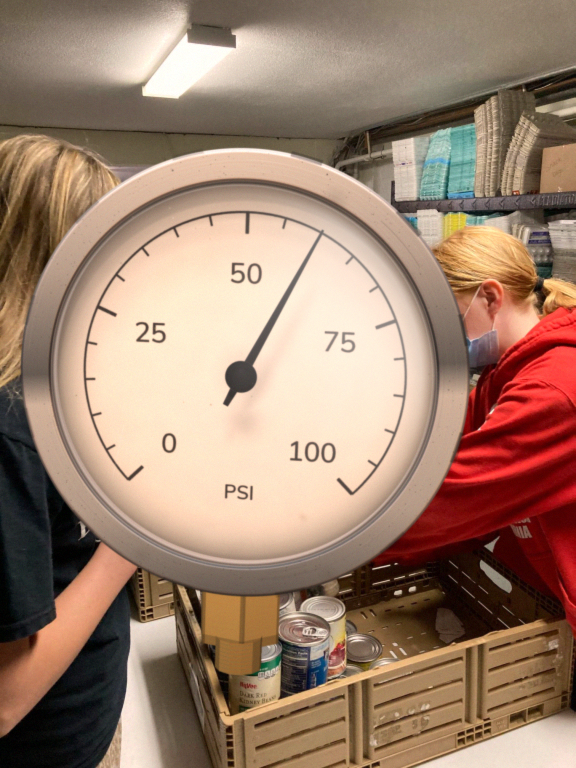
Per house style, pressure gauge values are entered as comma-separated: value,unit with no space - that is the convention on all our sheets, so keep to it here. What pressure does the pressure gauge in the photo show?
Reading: 60,psi
